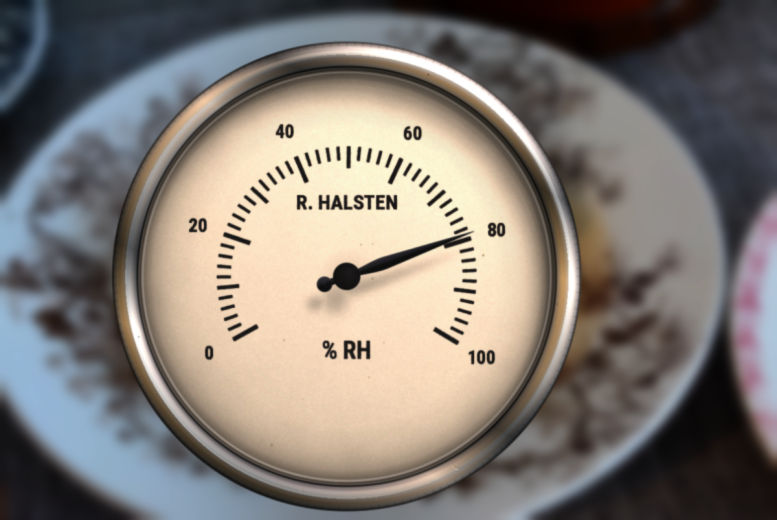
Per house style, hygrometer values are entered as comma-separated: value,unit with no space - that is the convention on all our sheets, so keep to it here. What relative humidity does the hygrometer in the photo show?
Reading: 79,%
